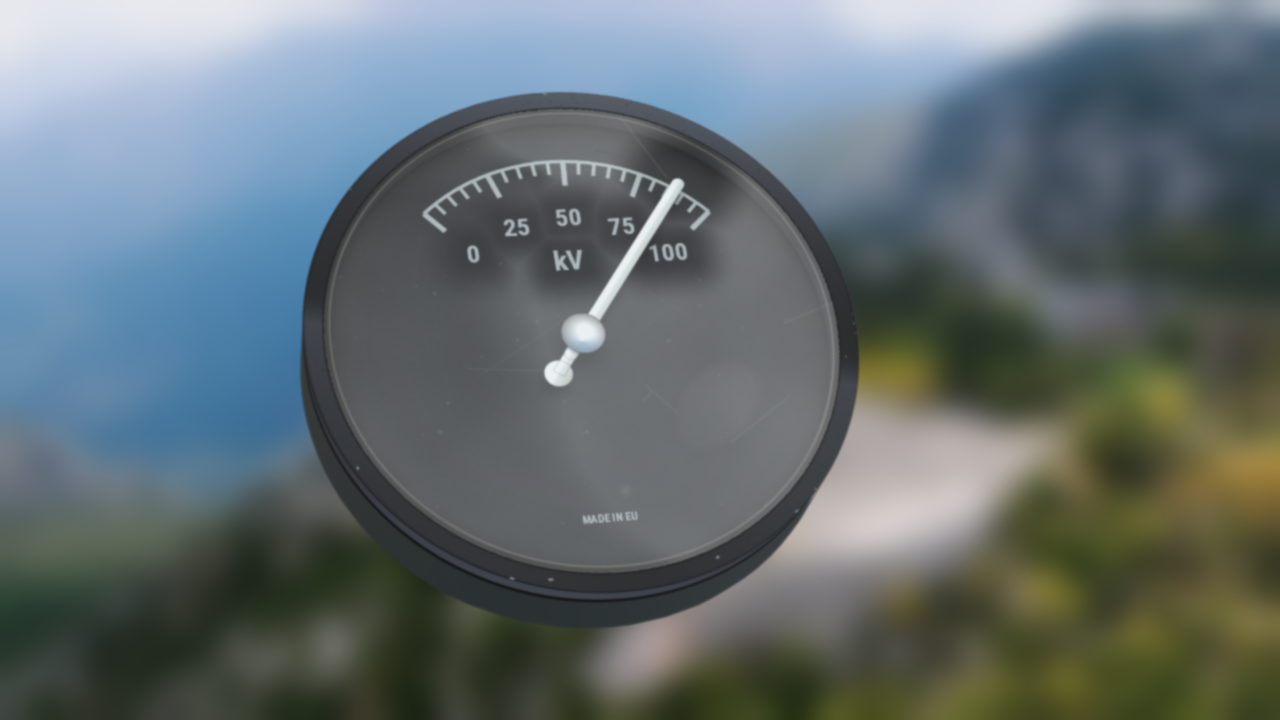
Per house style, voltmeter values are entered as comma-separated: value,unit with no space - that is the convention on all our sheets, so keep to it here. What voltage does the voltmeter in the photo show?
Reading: 87.5,kV
